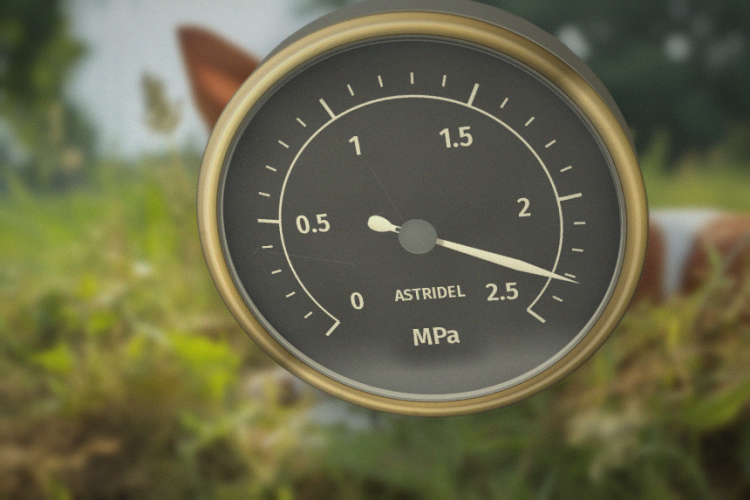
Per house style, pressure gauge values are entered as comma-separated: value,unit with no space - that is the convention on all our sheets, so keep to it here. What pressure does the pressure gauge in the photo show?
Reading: 2.3,MPa
